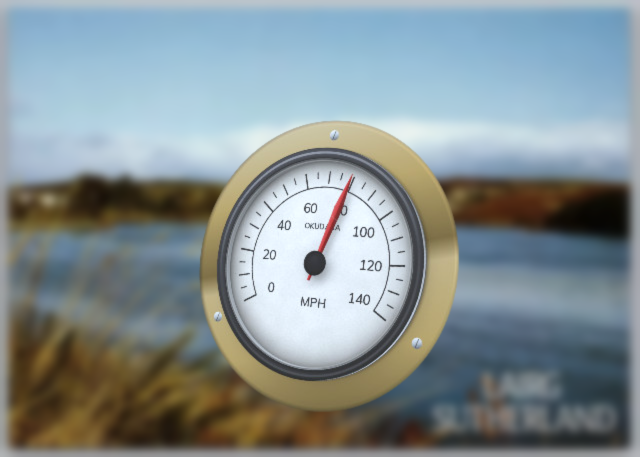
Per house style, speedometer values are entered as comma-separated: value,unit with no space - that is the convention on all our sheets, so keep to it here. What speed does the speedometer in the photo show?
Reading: 80,mph
